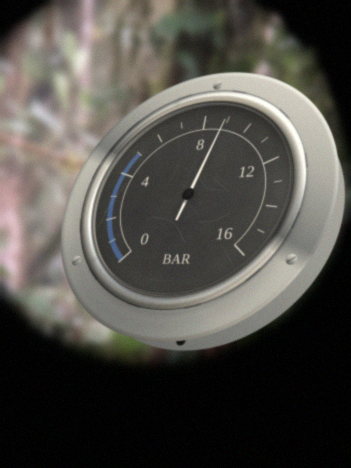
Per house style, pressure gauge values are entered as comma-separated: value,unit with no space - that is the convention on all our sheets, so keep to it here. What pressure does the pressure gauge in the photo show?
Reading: 9,bar
